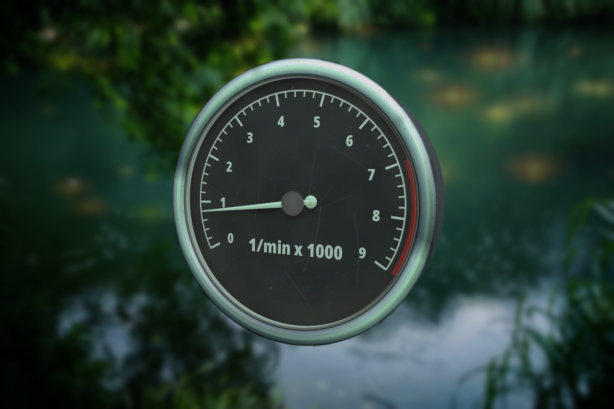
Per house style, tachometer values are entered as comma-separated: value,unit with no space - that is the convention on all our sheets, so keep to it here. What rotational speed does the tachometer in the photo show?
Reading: 800,rpm
